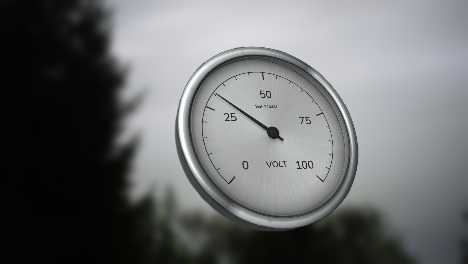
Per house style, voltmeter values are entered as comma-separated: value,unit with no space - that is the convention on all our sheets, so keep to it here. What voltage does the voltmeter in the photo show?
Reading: 30,V
